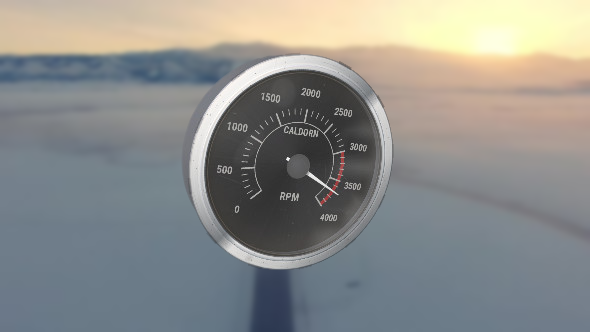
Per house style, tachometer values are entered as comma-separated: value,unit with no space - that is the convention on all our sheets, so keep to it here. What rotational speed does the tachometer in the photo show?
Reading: 3700,rpm
